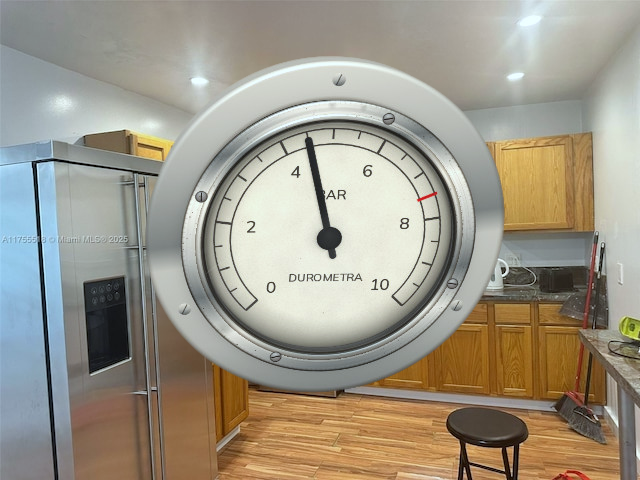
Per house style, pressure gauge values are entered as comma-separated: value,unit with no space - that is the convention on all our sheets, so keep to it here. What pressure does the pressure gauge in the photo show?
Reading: 4.5,bar
